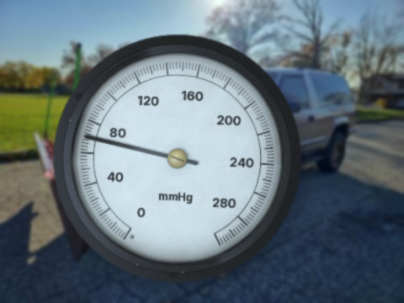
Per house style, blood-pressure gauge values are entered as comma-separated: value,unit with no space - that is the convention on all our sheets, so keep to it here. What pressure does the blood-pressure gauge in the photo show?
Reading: 70,mmHg
